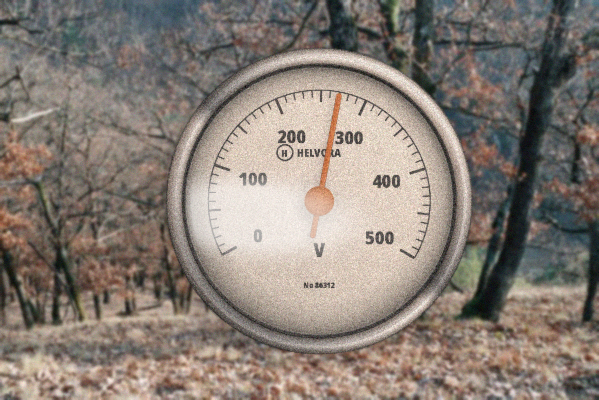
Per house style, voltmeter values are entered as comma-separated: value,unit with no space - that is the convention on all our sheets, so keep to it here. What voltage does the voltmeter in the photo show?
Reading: 270,V
